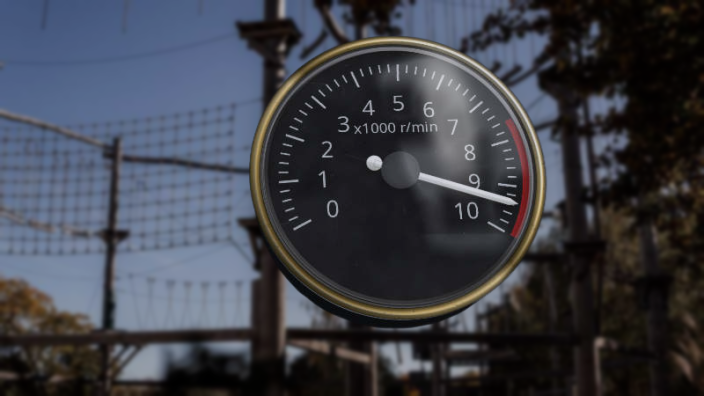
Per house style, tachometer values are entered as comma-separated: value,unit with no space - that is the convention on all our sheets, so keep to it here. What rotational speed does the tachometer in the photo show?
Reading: 9400,rpm
